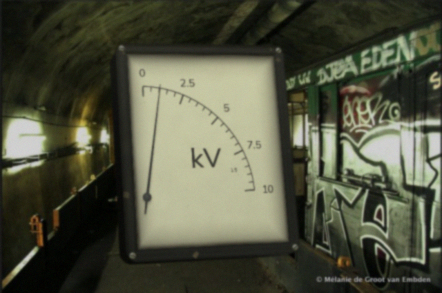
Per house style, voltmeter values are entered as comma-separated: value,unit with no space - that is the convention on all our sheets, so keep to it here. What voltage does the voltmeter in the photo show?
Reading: 1,kV
